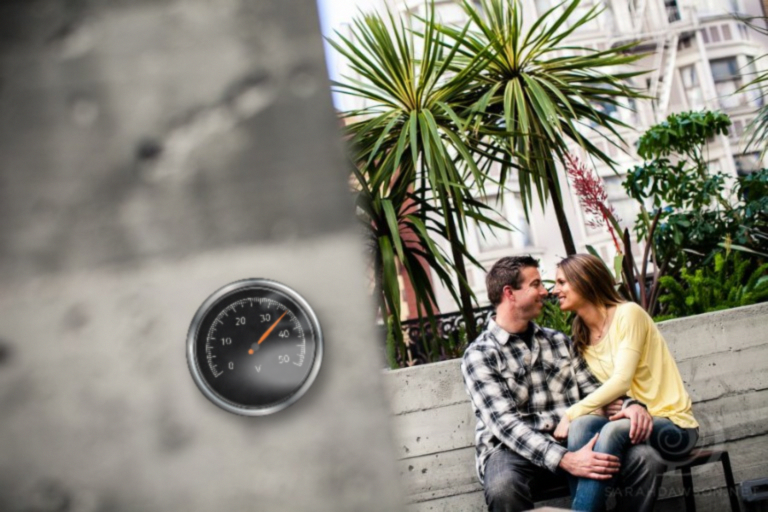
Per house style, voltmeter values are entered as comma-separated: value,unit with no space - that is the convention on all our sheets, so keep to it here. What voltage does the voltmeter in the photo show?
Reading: 35,V
